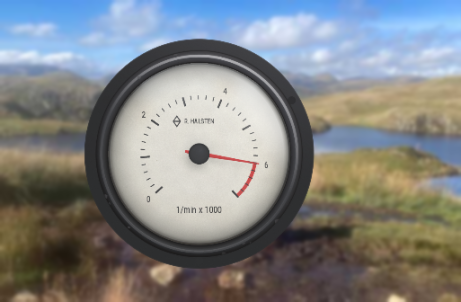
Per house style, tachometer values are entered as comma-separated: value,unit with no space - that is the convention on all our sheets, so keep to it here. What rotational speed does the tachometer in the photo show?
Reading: 6000,rpm
